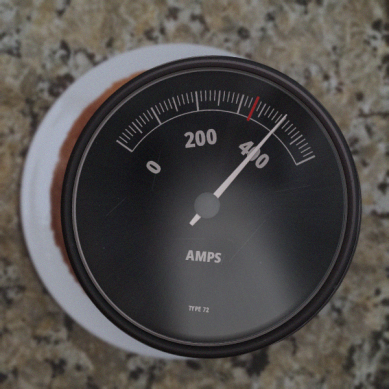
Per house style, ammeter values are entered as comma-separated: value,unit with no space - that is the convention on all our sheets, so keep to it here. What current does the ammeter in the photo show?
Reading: 400,A
